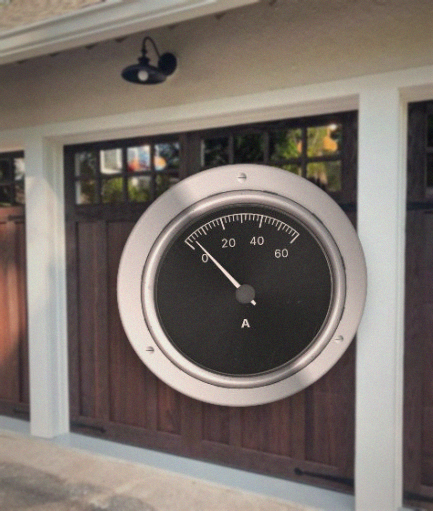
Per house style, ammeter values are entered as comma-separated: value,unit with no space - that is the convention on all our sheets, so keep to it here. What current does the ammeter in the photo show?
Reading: 4,A
